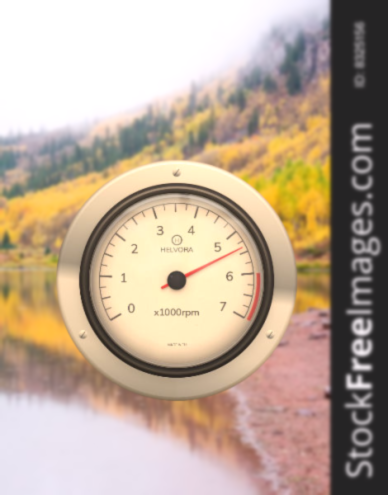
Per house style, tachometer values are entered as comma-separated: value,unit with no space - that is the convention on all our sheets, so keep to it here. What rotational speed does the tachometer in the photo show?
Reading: 5375,rpm
